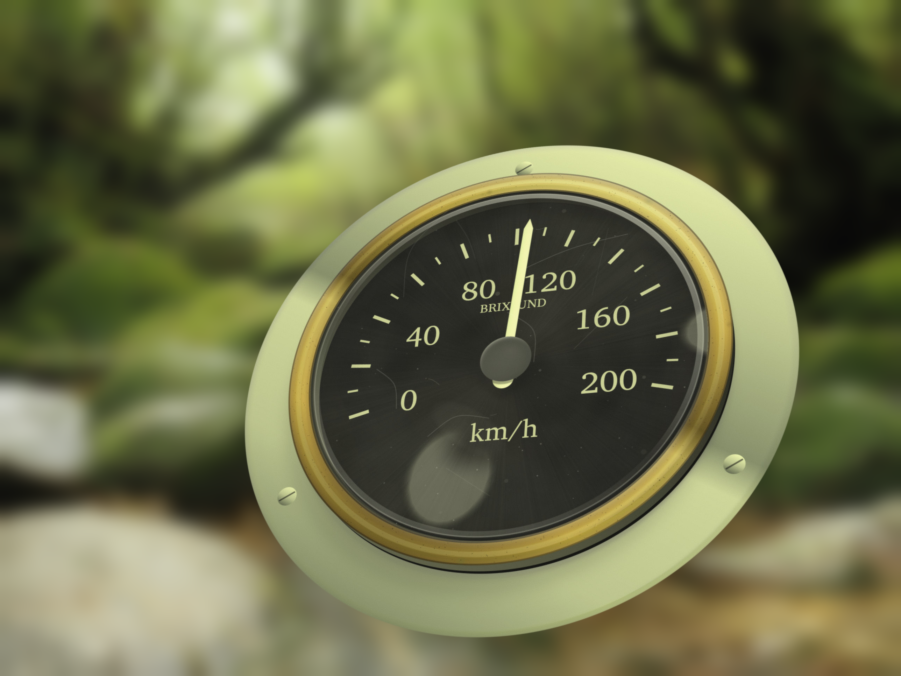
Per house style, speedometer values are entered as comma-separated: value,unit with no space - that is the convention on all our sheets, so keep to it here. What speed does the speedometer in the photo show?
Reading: 105,km/h
